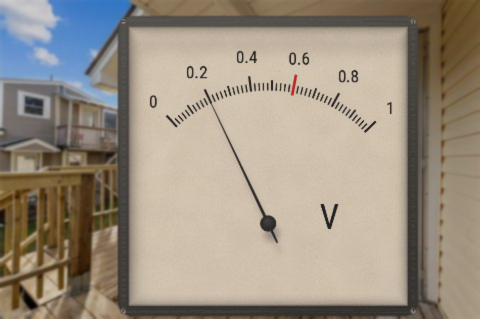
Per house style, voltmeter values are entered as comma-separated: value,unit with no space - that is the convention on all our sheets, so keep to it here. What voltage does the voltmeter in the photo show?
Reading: 0.2,V
